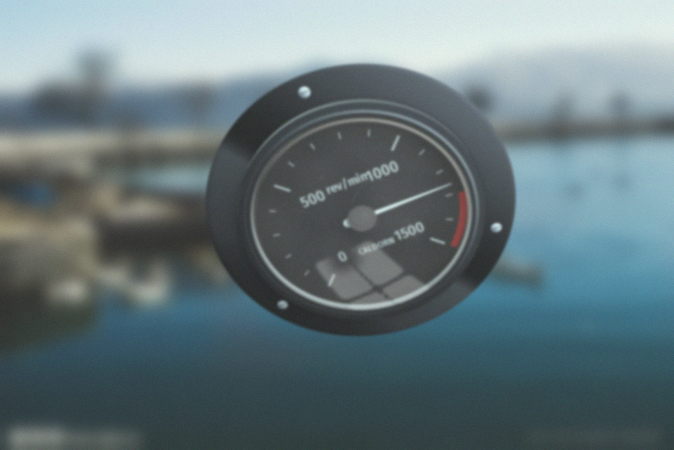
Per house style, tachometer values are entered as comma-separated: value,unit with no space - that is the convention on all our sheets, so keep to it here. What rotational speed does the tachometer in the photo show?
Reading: 1250,rpm
